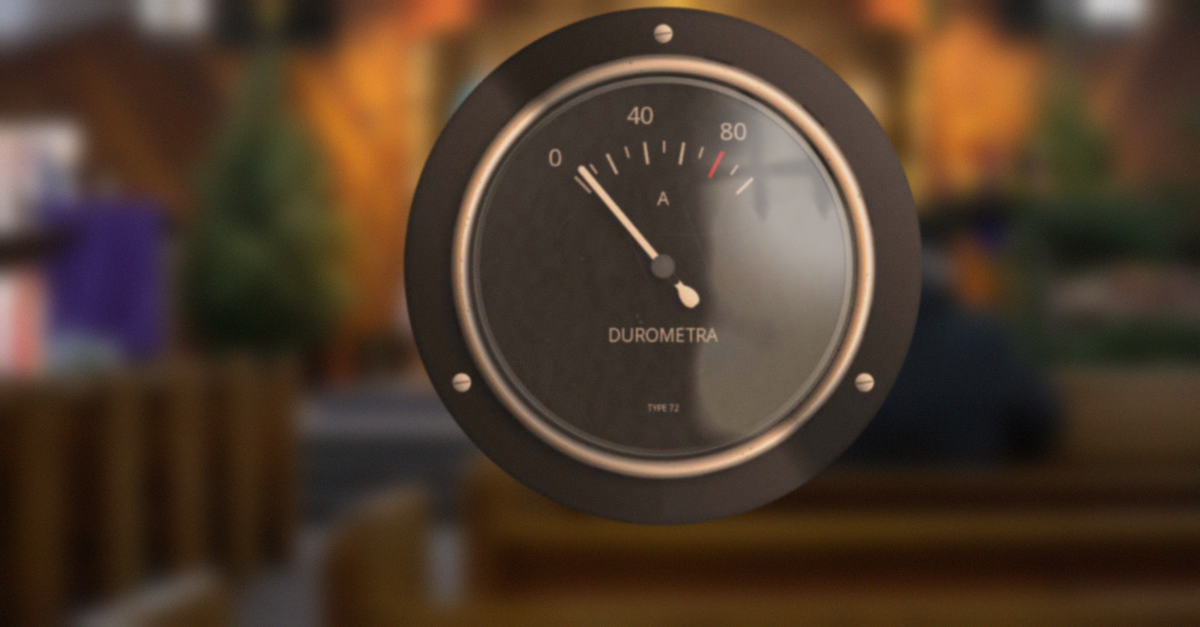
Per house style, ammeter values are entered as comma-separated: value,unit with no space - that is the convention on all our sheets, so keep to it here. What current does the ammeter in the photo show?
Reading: 5,A
